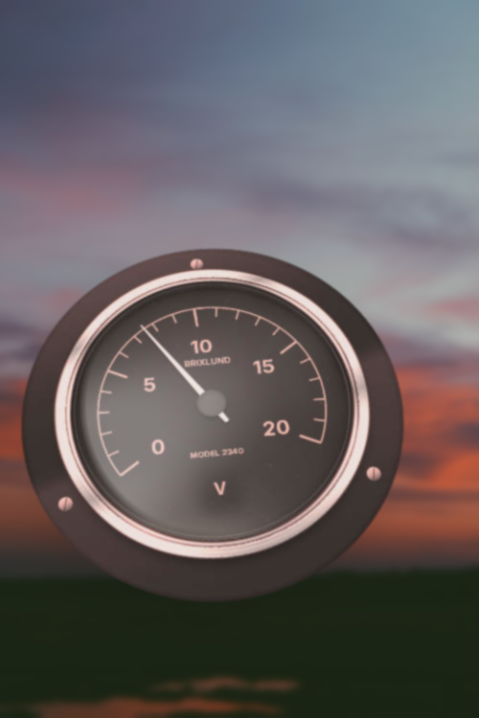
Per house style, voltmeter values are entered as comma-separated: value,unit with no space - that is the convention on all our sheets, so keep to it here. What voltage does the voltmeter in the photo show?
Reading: 7.5,V
